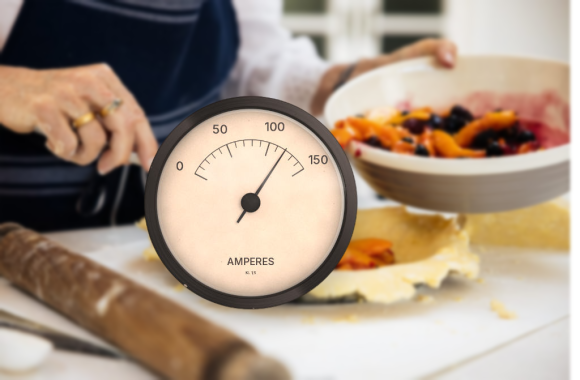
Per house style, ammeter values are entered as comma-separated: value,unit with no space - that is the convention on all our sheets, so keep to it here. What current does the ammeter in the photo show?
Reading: 120,A
